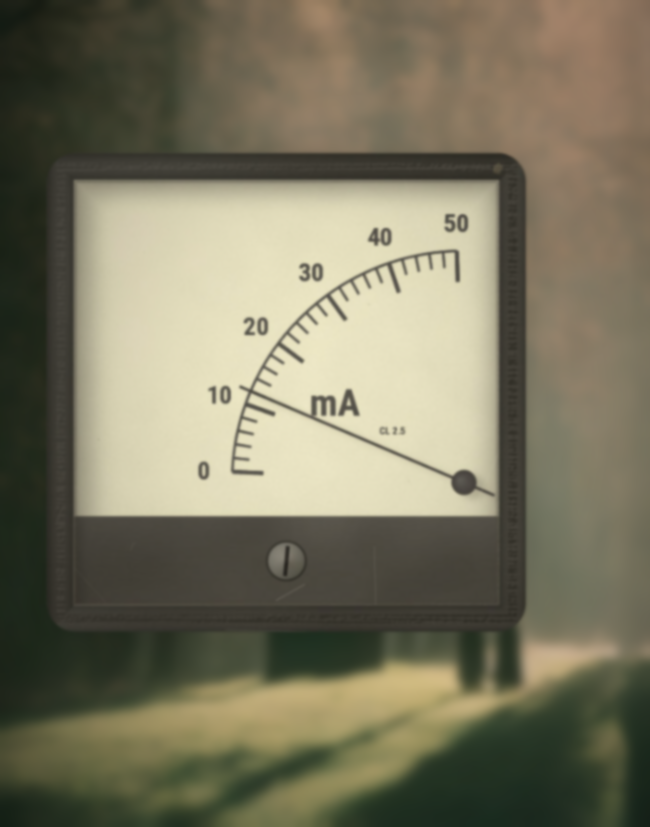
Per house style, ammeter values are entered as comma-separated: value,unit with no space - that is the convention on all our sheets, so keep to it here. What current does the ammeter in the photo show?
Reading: 12,mA
